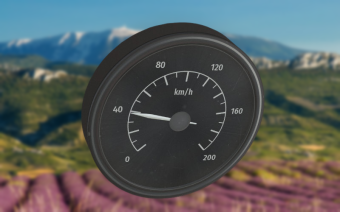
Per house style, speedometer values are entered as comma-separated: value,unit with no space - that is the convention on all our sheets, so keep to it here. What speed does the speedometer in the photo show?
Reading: 40,km/h
